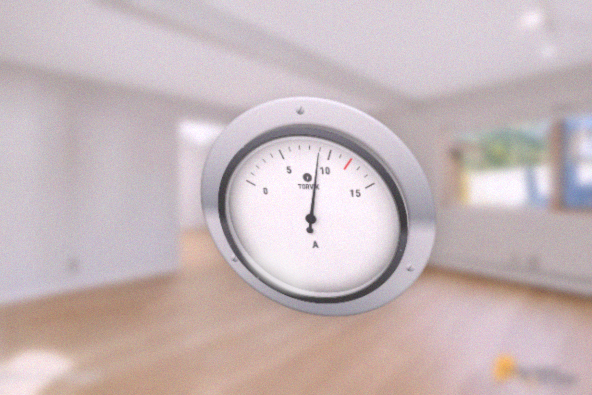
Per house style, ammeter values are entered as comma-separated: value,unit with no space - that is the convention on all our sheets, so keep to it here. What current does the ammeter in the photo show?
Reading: 9,A
